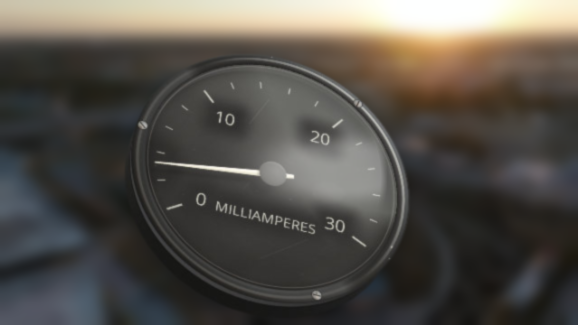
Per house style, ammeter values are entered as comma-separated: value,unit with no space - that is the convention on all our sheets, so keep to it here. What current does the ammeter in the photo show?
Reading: 3,mA
